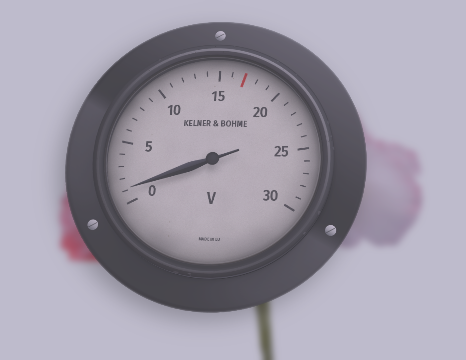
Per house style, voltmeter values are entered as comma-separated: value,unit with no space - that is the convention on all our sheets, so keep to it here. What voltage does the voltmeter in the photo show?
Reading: 1,V
